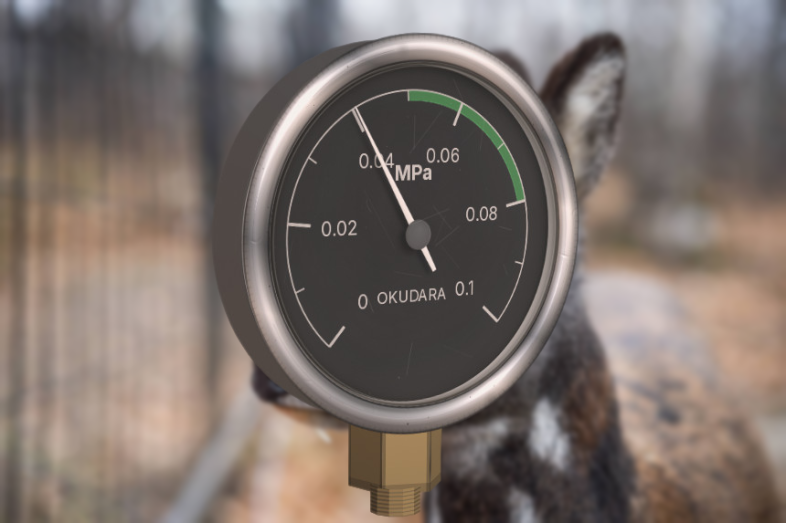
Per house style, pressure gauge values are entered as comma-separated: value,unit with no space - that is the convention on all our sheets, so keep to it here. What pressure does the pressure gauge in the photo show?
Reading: 0.04,MPa
